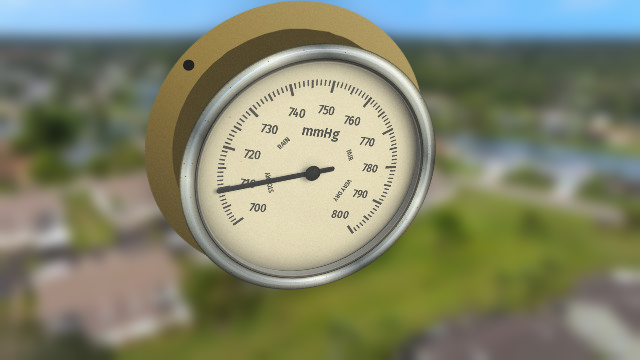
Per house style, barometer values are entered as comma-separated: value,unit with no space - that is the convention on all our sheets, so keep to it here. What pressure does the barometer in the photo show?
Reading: 710,mmHg
